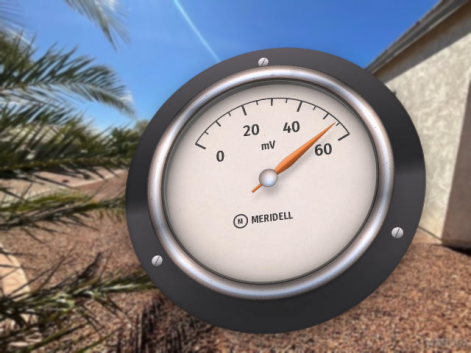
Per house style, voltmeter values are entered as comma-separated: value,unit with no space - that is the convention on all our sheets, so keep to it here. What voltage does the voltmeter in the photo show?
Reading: 55,mV
